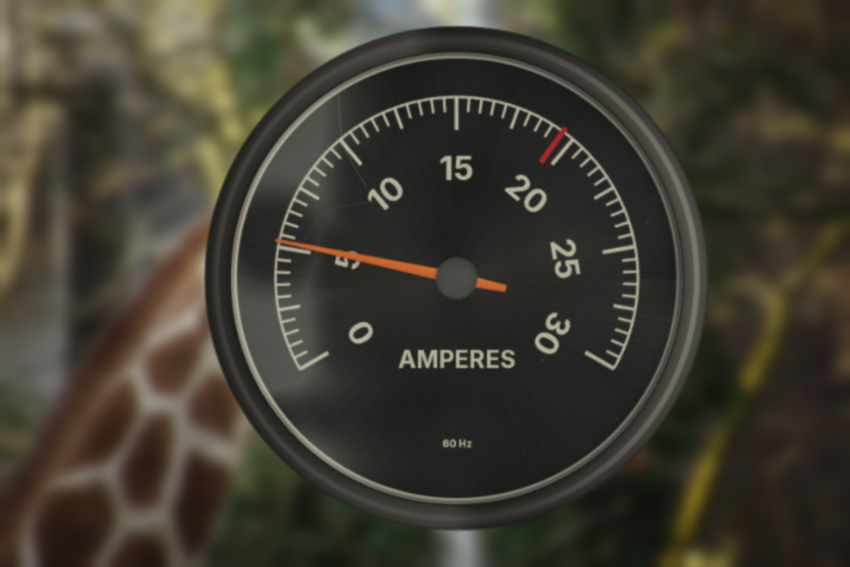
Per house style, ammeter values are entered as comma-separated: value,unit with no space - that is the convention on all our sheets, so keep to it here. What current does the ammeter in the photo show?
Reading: 5.25,A
